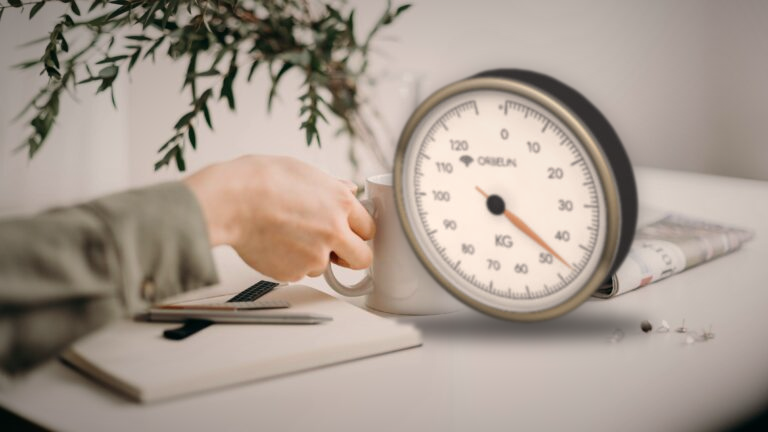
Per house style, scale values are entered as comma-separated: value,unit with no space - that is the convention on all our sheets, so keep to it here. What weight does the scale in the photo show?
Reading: 45,kg
